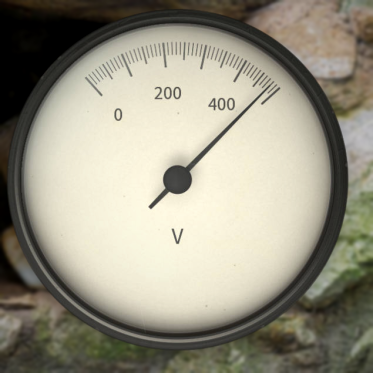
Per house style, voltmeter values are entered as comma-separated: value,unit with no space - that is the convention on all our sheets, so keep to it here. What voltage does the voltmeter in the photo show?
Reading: 480,V
